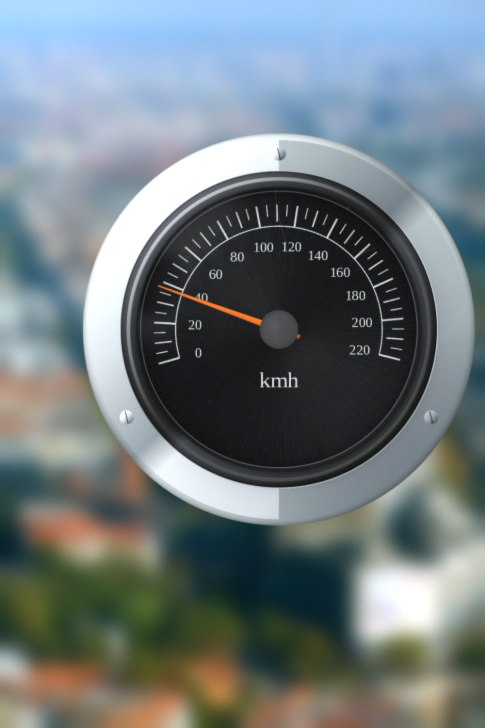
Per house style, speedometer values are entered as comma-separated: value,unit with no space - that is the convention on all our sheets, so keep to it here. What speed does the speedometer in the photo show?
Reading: 37.5,km/h
